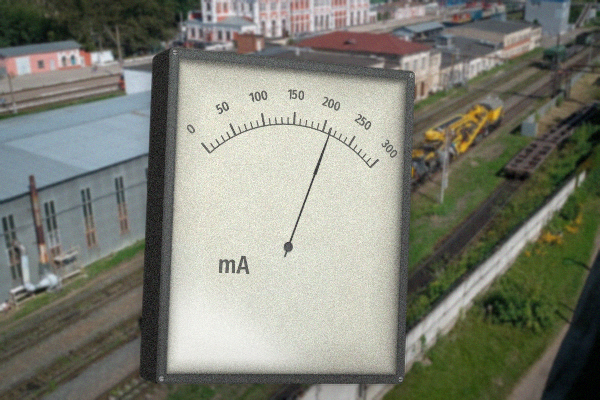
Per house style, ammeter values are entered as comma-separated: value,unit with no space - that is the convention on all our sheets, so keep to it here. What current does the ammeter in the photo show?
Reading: 210,mA
